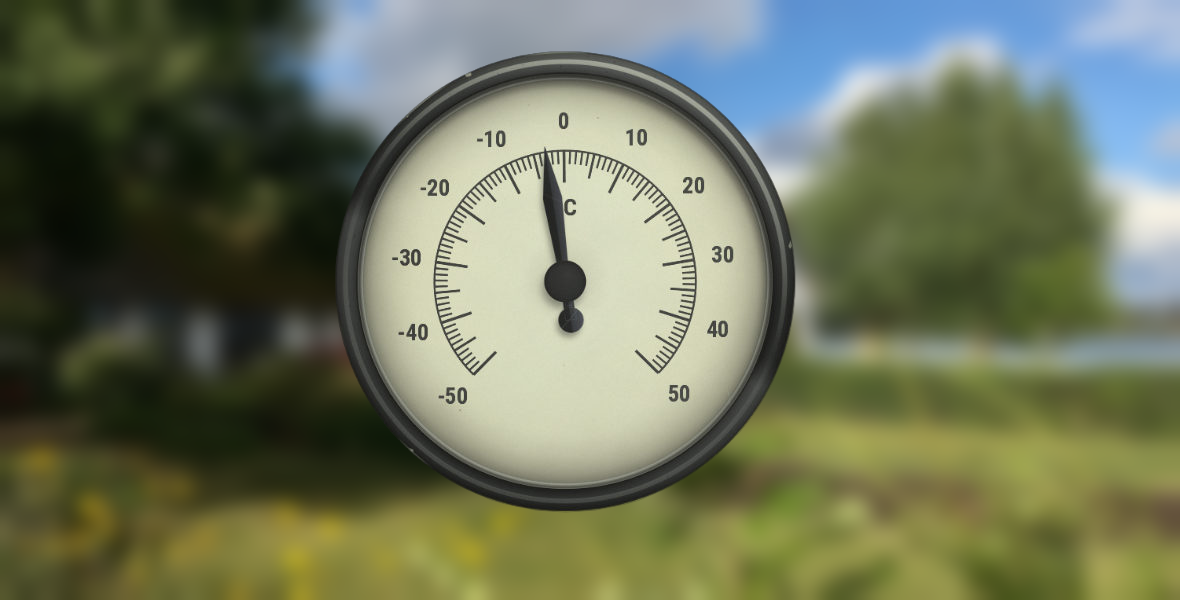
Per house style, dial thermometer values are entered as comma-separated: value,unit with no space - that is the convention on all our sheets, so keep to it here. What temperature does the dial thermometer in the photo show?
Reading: -3,°C
